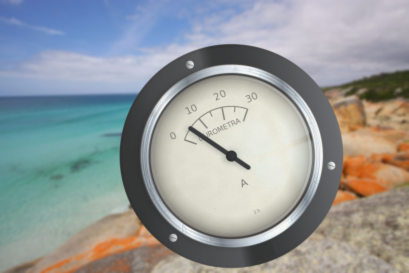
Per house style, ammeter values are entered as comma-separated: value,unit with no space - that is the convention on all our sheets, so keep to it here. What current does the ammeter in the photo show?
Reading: 5,A
